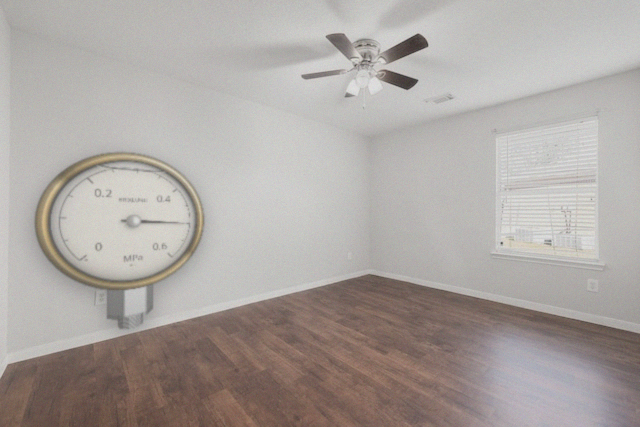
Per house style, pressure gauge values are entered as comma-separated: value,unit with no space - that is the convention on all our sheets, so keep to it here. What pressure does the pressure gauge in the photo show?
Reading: 0.5,MPa
